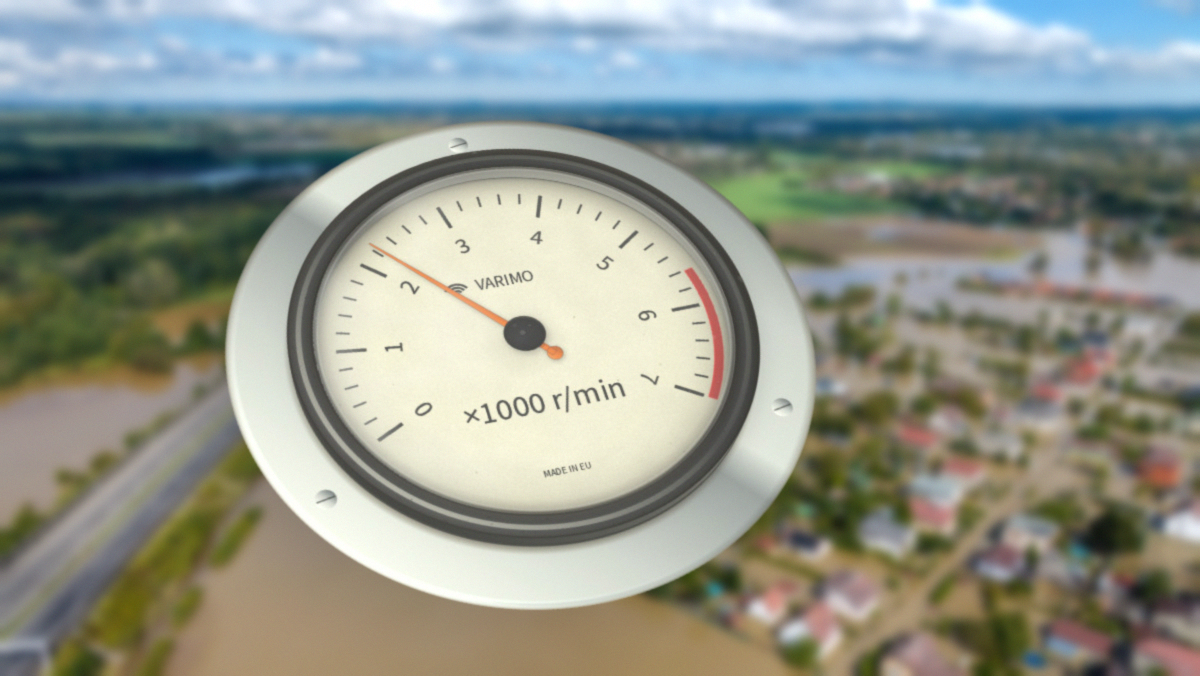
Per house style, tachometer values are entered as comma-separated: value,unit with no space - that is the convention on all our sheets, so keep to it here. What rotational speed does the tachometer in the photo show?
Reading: 2200,rpm
